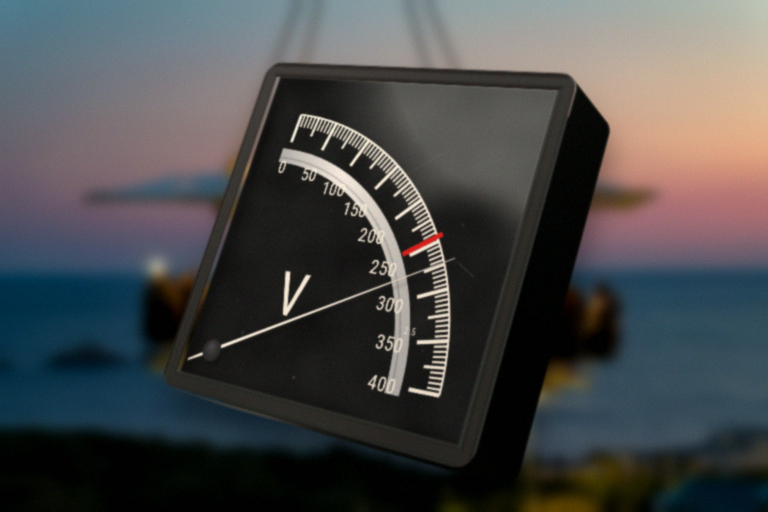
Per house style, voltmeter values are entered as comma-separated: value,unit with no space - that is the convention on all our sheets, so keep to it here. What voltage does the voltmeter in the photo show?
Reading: 275,V
